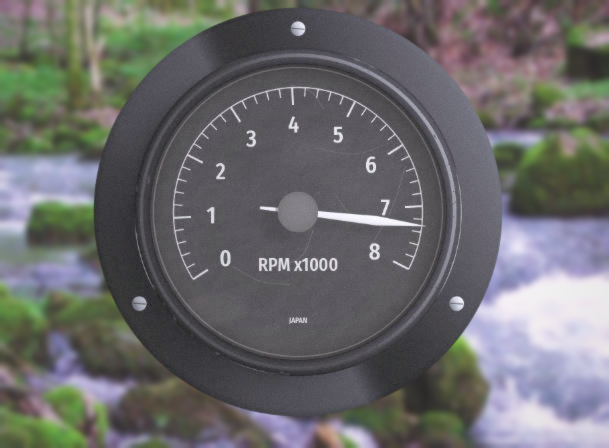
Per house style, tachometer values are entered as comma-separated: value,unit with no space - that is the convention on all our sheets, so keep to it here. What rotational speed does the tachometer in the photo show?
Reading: 7300,rpm
